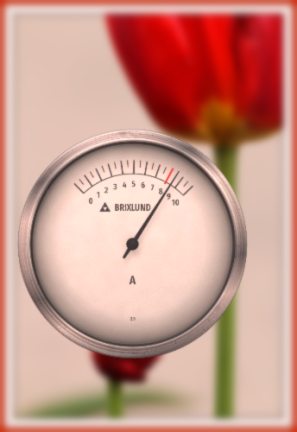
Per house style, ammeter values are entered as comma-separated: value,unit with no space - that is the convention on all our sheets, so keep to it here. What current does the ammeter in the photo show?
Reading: 8.5,A
